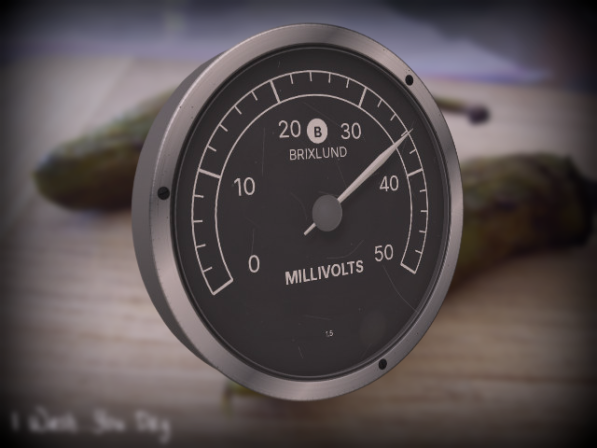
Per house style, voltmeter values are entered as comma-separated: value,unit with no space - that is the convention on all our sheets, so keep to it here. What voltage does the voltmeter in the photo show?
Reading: 36,mV
